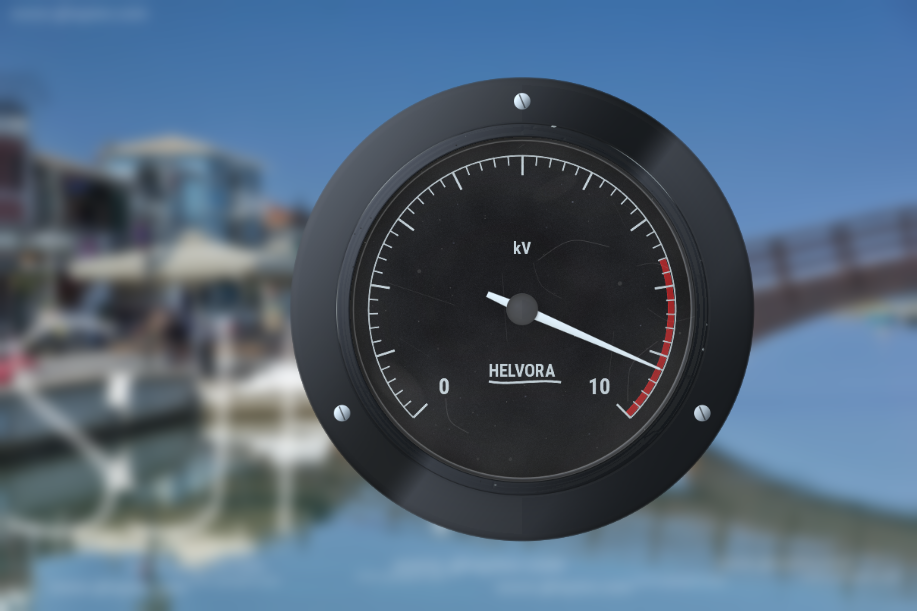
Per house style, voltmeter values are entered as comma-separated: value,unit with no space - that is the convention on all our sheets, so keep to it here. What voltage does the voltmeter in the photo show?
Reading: 9.2,kV
